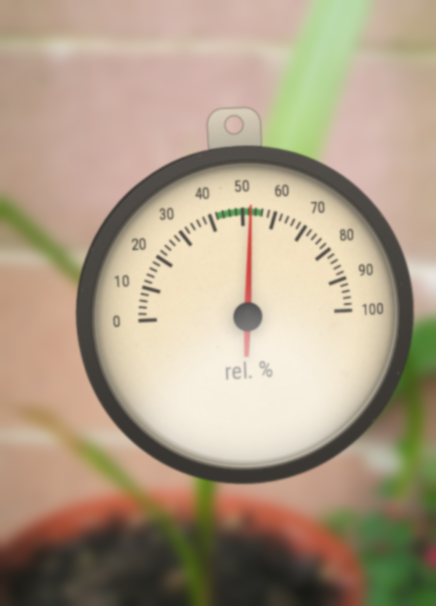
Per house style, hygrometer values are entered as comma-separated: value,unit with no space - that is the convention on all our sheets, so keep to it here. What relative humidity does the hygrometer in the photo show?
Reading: 52,%
